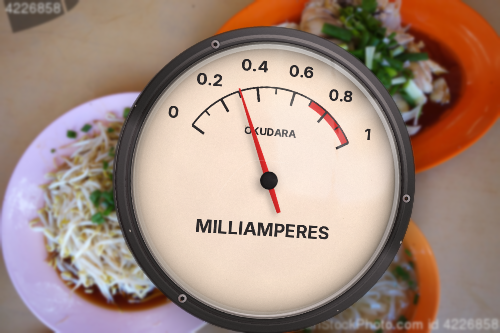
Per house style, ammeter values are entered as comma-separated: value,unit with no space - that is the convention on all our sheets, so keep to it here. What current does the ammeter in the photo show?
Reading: 0.3,mA
